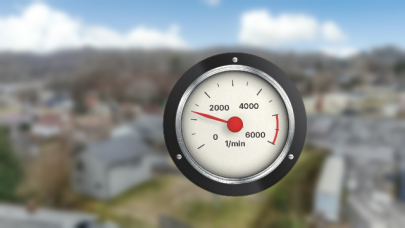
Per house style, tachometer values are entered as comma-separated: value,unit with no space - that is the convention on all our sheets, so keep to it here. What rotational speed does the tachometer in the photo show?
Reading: 1250,rpm
